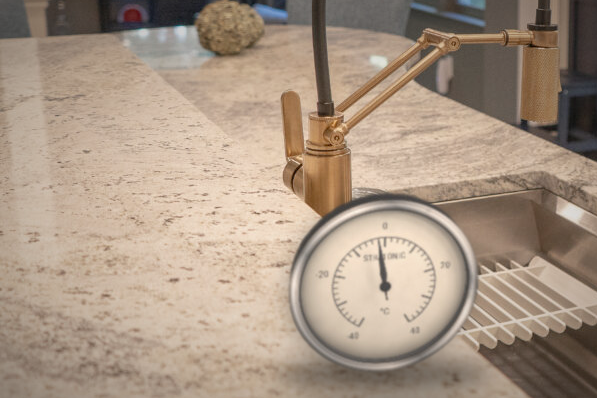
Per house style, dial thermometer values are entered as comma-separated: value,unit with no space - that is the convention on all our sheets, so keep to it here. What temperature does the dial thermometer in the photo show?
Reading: -2,°C
